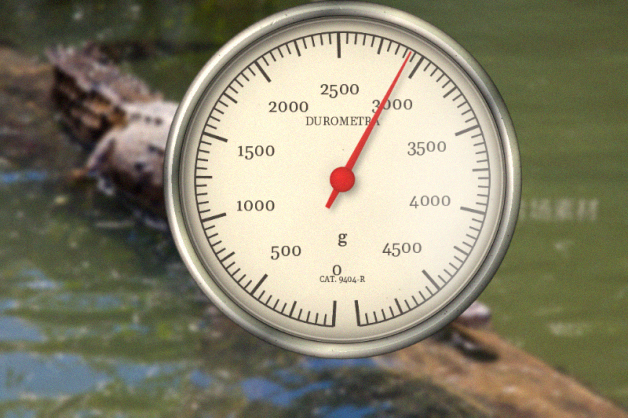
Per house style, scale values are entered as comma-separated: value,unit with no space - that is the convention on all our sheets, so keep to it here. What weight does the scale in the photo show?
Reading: 2925,g
